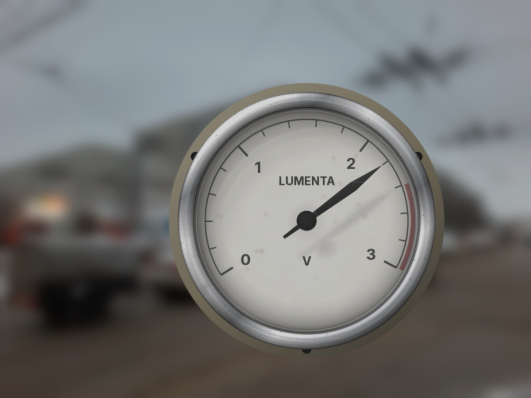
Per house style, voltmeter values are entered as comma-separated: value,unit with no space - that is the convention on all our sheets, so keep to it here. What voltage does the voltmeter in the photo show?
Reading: 2.2,V
